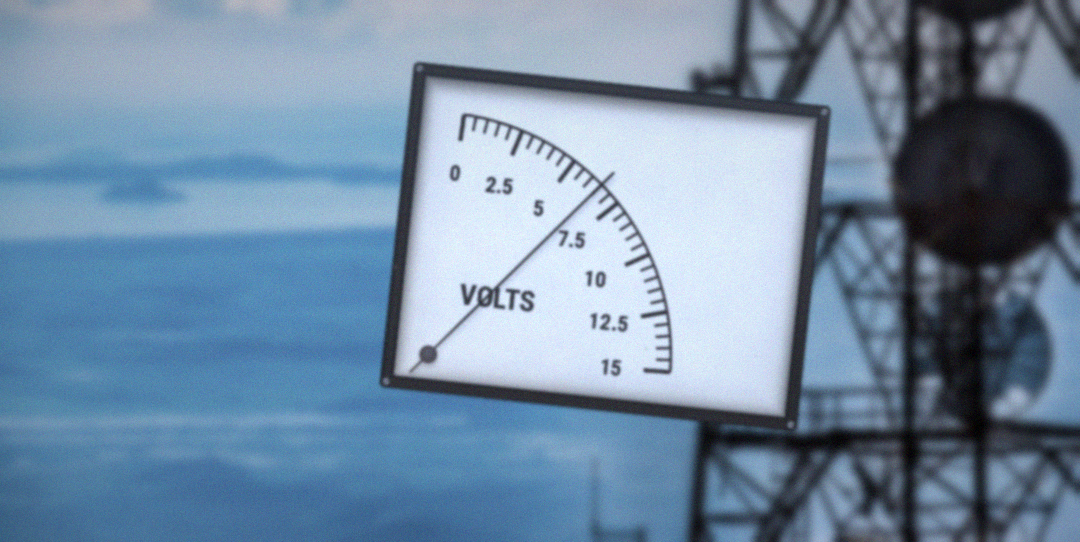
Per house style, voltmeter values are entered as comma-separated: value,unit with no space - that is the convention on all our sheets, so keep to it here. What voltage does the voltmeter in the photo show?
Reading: 6.5,V
